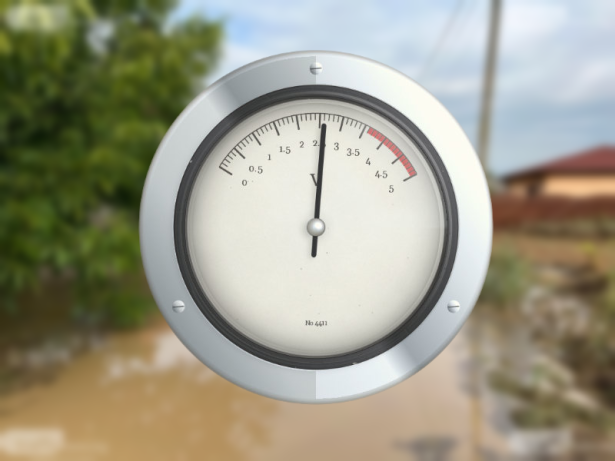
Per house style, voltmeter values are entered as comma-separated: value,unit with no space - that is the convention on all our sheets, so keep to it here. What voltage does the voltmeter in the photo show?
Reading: 2.6,V
